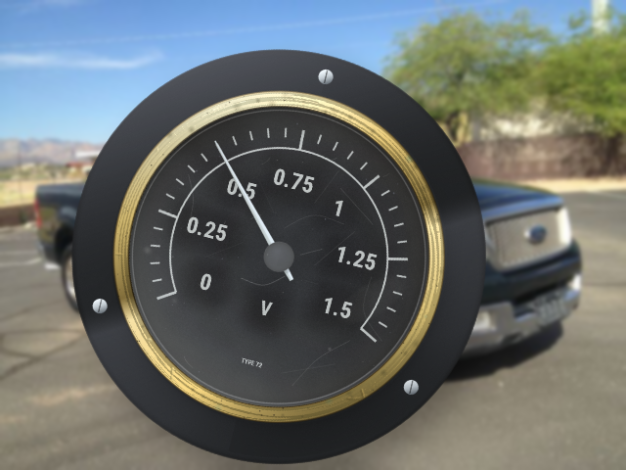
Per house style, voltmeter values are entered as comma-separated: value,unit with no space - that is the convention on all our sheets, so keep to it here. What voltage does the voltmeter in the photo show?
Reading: 0.5,V
